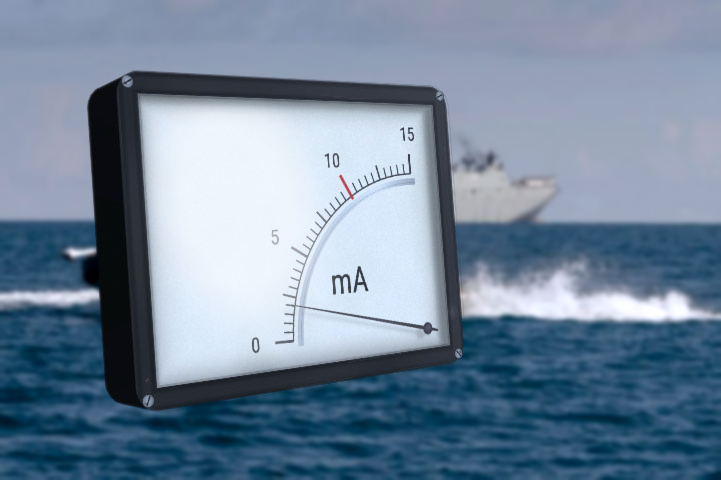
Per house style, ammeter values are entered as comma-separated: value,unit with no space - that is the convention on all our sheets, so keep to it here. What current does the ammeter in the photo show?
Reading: 2,mA
